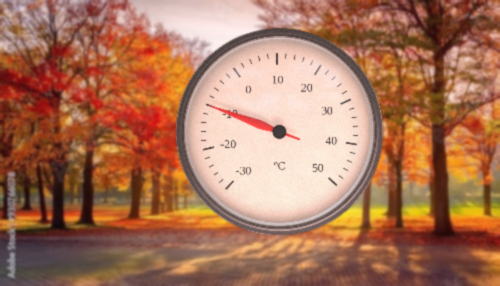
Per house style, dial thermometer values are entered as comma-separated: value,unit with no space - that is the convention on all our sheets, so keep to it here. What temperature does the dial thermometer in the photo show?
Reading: -10,°C
